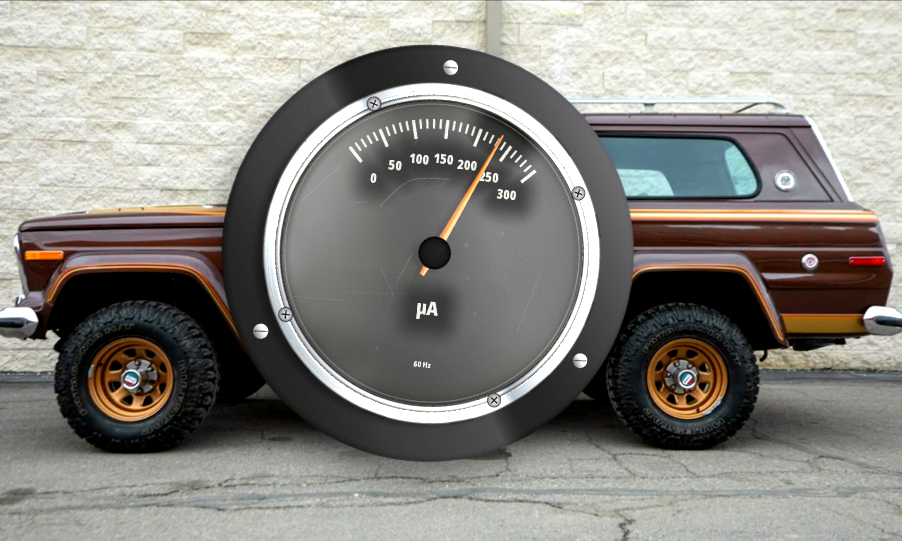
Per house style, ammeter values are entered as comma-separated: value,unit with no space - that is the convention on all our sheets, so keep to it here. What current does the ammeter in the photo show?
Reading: 230,µA
